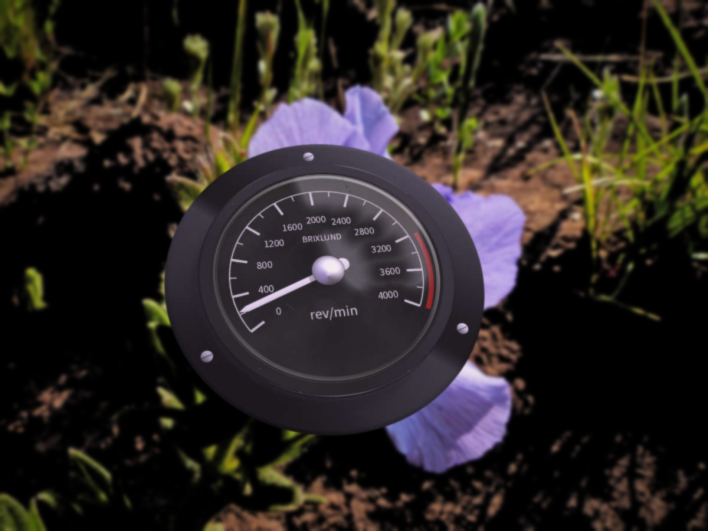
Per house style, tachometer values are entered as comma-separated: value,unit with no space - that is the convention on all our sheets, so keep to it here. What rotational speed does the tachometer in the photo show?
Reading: 200,rpm
